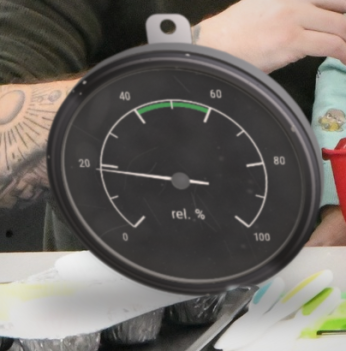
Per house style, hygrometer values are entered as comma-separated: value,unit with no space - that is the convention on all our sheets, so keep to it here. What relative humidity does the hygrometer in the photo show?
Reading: 20,%
